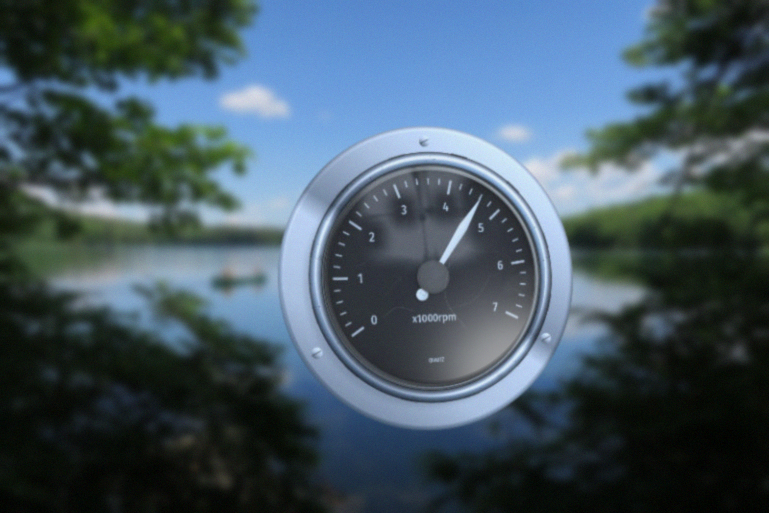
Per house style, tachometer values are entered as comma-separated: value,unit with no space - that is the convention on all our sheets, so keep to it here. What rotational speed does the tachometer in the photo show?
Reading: 4600,rpm
